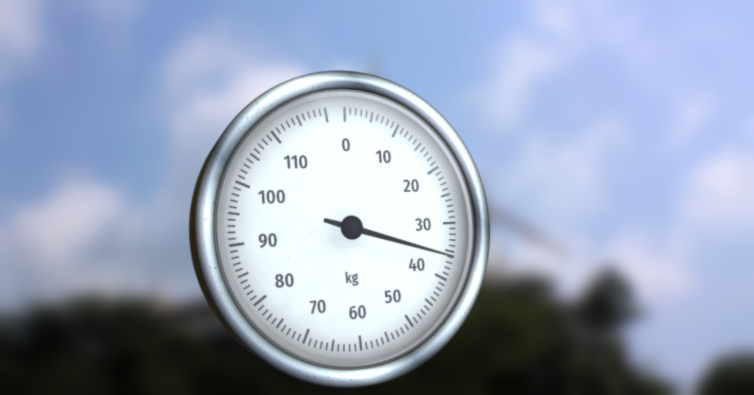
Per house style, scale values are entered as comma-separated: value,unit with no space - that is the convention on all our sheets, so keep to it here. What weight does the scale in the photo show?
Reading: 36,kg
